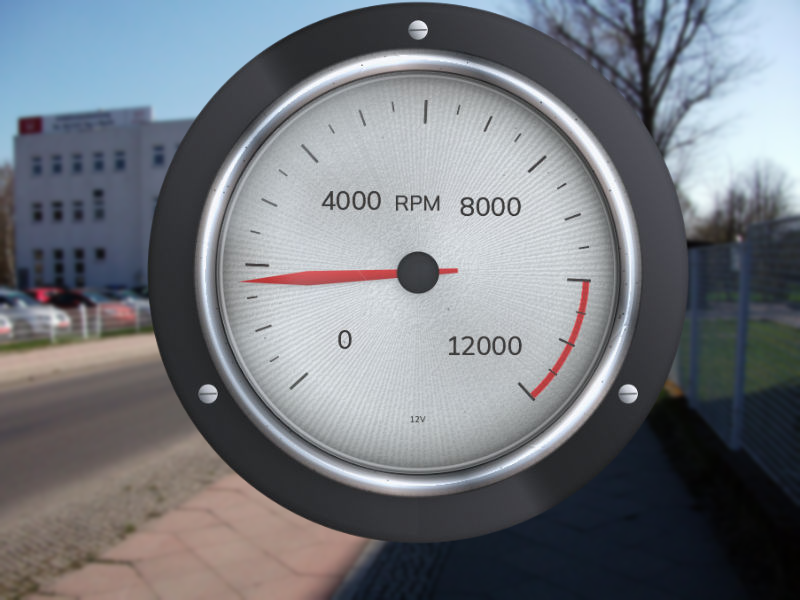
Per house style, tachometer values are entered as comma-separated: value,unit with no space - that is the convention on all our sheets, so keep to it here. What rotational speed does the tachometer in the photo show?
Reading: 1750,rpm
